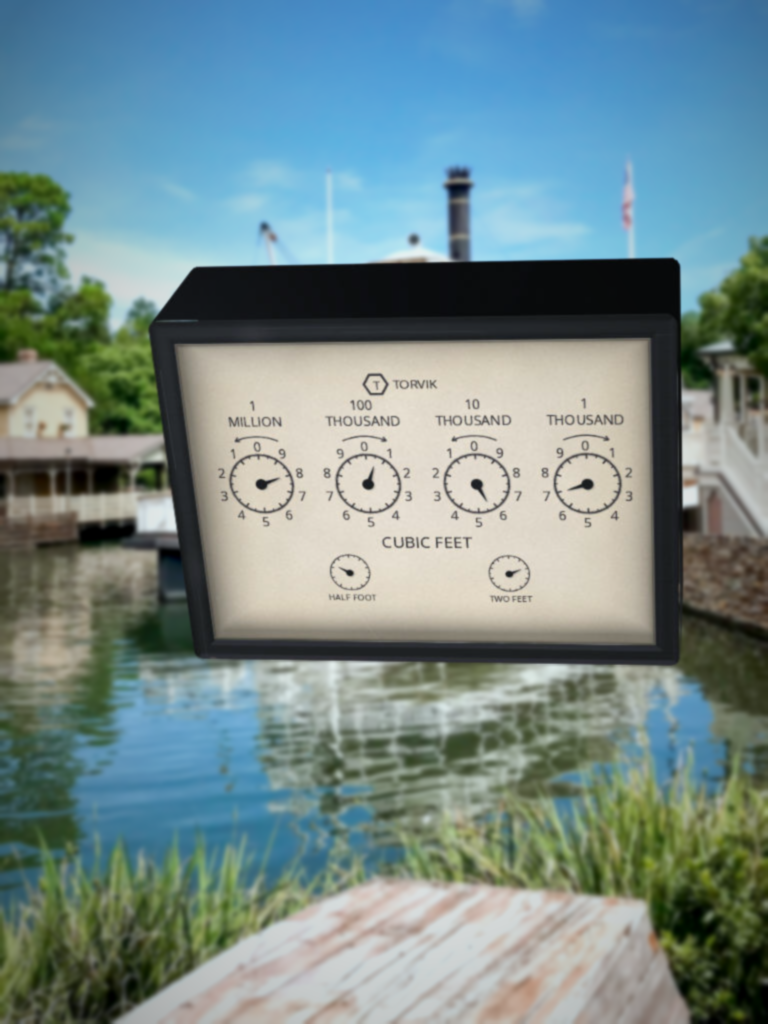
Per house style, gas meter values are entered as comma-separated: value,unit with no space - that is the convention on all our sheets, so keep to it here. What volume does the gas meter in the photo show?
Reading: 805700,ft³
